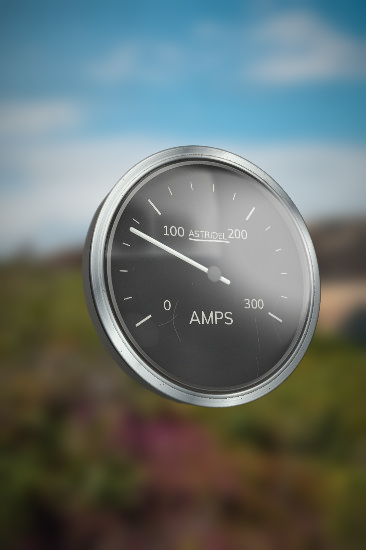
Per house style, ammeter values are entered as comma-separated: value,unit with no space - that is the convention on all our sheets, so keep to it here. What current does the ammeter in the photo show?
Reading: 70,A
